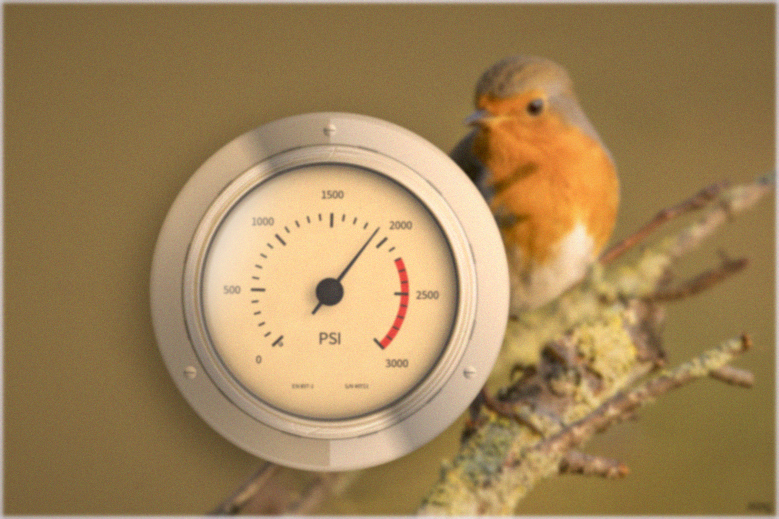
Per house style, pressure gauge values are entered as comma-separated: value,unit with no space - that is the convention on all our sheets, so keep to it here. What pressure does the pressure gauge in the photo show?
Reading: 1900,psi
